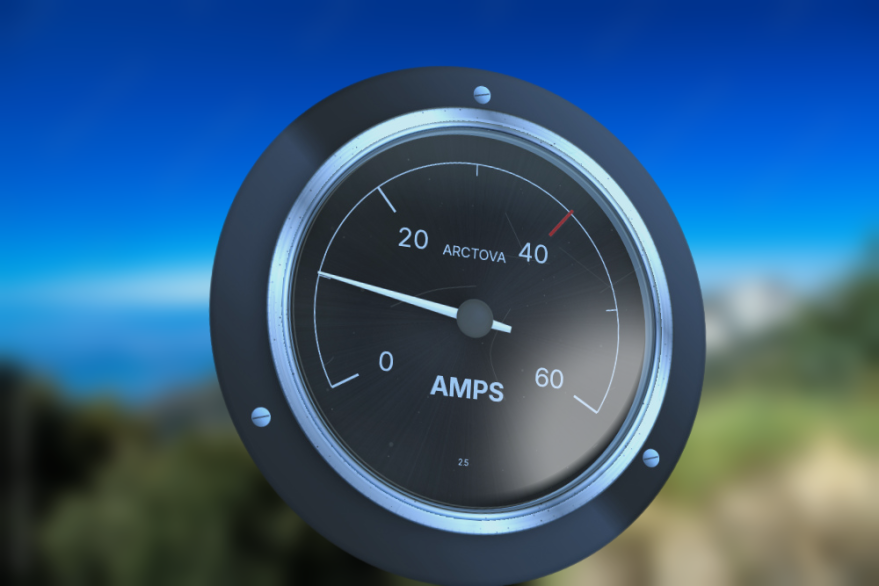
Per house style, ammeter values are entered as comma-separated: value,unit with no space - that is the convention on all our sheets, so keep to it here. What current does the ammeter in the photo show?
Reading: 10,A
